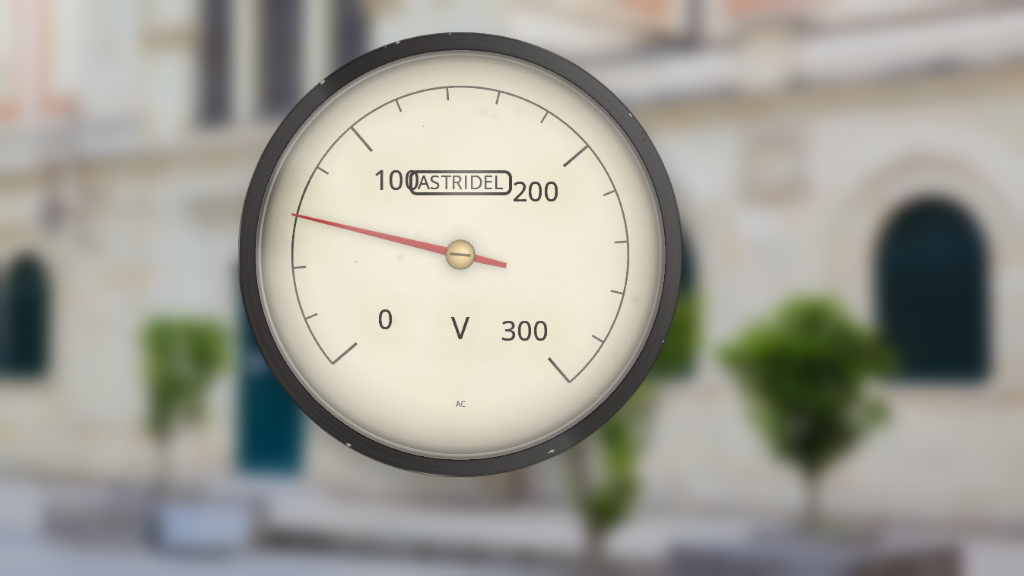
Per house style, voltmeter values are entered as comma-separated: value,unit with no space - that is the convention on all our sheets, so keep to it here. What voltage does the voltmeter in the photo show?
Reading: 60,V
